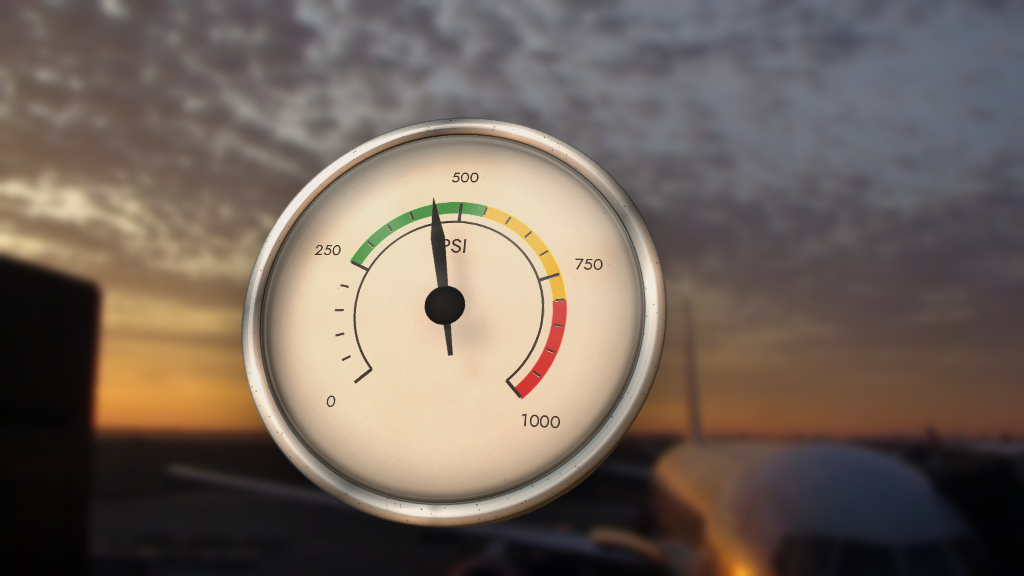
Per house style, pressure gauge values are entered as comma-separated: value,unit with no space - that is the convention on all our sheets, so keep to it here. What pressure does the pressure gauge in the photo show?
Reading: 450,psi
